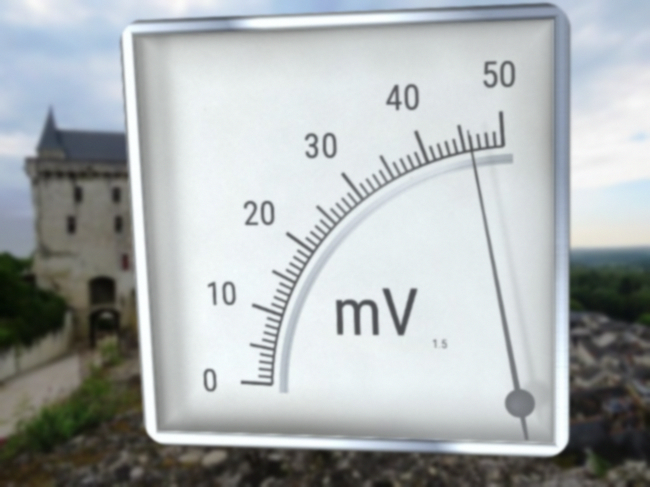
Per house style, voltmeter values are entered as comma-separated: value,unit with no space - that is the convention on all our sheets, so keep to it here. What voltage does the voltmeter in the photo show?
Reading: 46,mV
